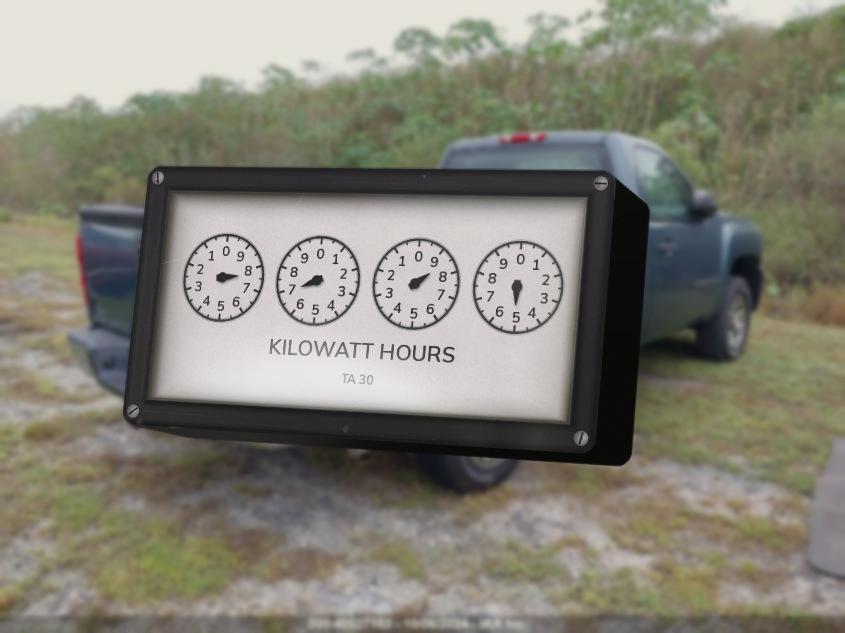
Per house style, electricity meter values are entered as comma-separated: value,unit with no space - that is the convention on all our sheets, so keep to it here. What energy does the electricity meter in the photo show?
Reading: 7685,kWh
